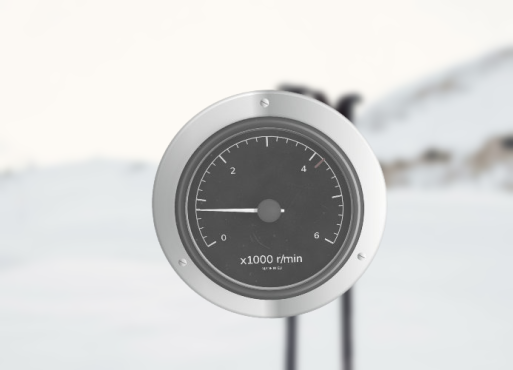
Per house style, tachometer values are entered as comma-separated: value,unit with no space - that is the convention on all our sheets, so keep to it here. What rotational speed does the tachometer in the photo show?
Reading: 800,rpm
